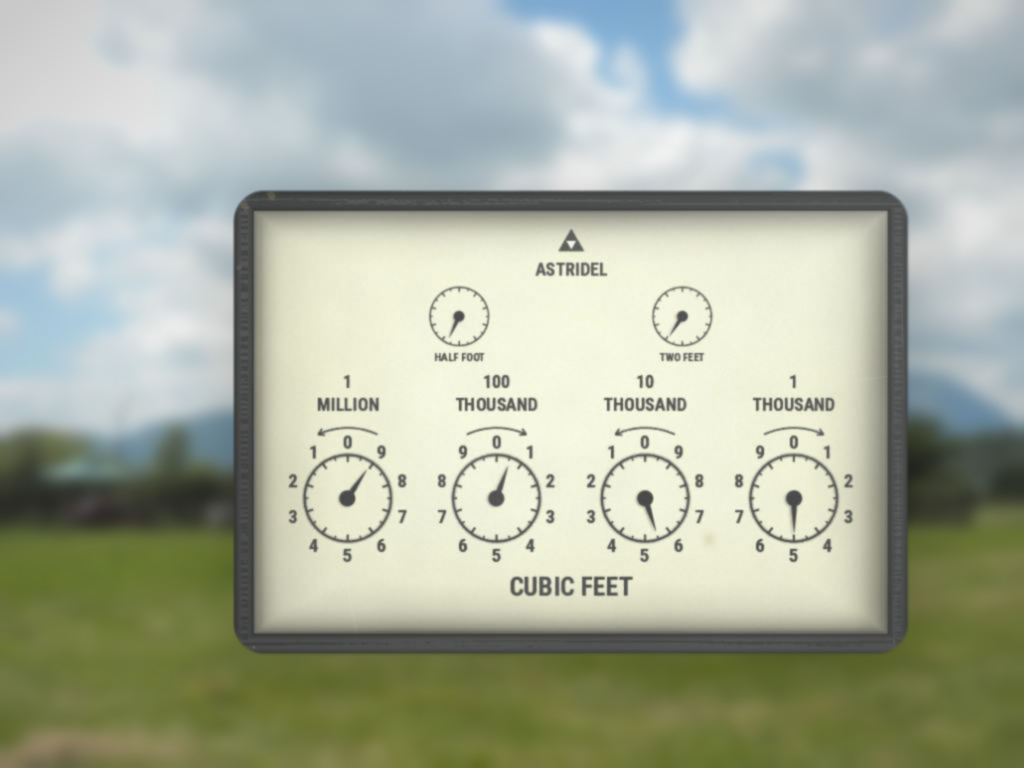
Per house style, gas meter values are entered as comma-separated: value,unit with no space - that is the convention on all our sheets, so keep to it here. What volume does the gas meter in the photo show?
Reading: 905500,ft³
